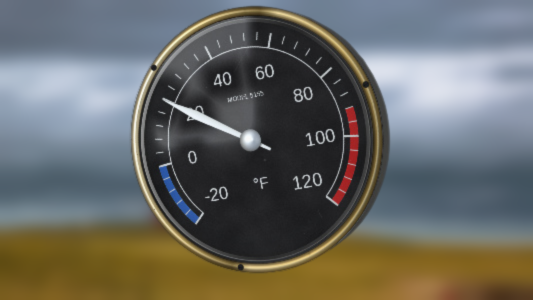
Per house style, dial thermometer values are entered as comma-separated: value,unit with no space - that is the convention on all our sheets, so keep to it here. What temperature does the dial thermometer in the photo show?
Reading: 20,°F
